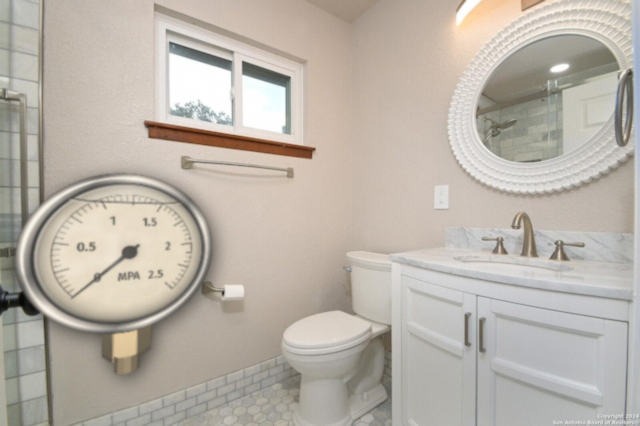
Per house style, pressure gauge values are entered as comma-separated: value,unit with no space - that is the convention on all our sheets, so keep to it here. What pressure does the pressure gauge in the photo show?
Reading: 0,MPa
